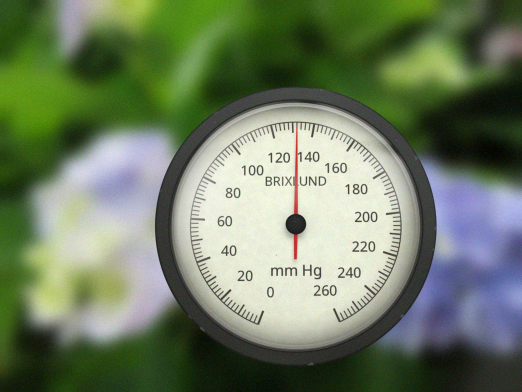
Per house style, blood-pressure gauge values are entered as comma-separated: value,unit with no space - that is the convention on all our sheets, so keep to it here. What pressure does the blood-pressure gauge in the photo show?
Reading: 132,mmHg
